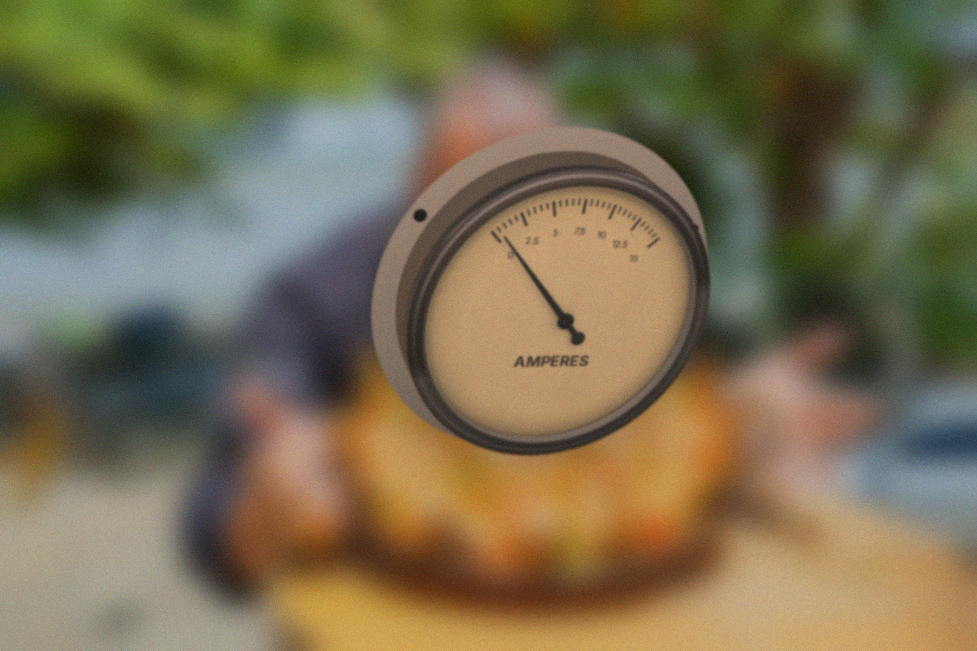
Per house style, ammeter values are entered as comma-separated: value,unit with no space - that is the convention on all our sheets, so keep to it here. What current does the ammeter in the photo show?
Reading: 0.5,A
